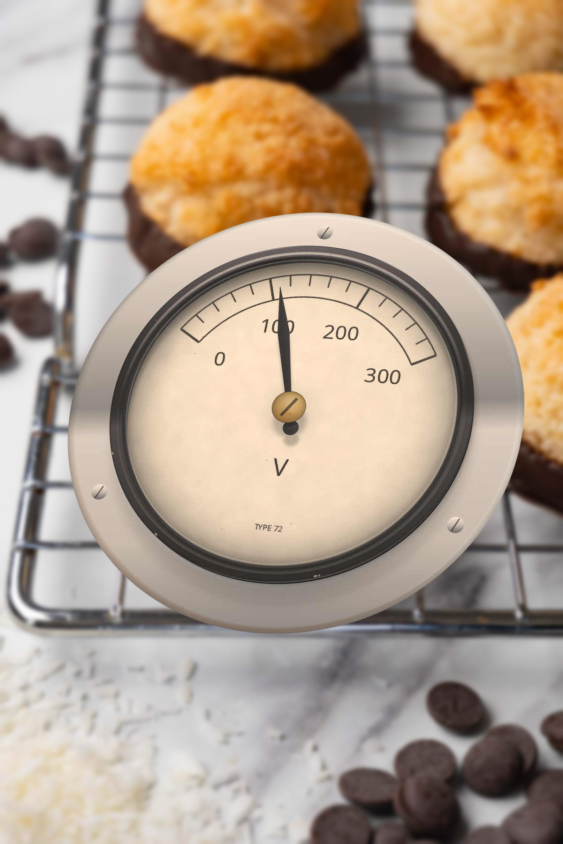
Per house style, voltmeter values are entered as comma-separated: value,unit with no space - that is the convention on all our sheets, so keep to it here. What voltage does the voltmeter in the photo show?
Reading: 110,V
